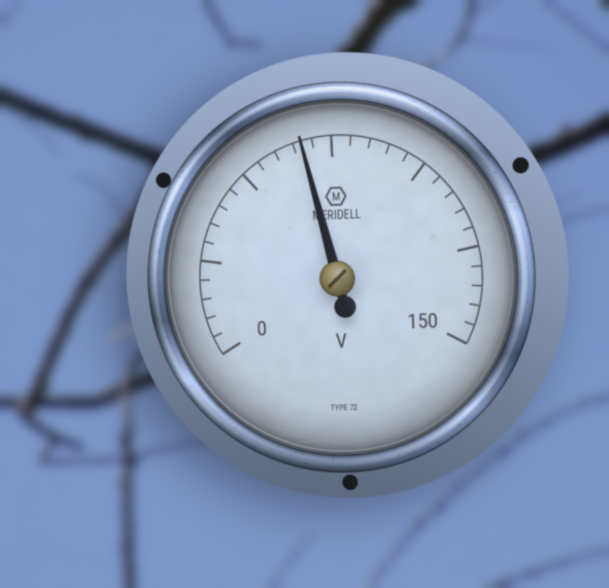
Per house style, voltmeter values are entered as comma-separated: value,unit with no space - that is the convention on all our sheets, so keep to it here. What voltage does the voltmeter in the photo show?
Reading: 67.5,V
